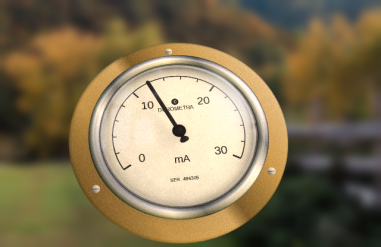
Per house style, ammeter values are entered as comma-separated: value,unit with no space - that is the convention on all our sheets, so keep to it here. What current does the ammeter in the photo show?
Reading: 12,mA
